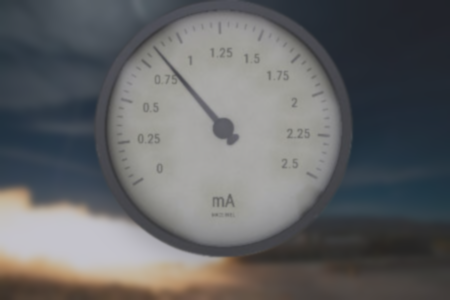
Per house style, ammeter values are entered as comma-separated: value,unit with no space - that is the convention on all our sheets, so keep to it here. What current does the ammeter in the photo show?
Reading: 0.85,mA
